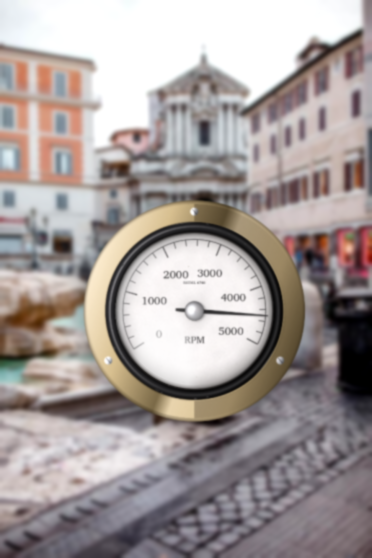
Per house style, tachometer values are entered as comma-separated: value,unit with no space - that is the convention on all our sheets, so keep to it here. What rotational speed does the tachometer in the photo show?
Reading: 4500,rpm
